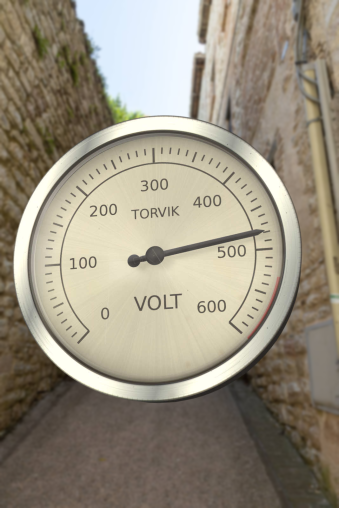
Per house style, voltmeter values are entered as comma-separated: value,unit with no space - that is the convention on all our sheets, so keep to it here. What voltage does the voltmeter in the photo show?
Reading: 480,V
